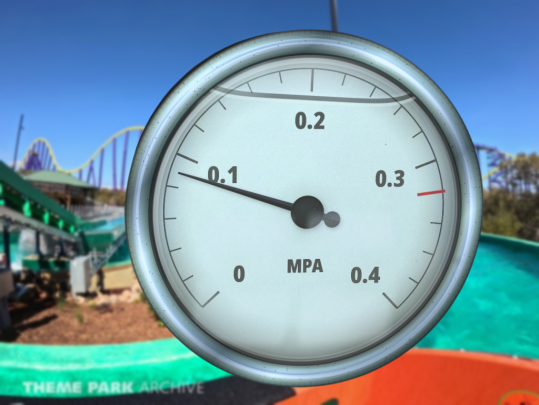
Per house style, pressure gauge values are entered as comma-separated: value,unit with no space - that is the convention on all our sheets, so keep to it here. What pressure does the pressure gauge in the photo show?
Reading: 0.09,MPa
